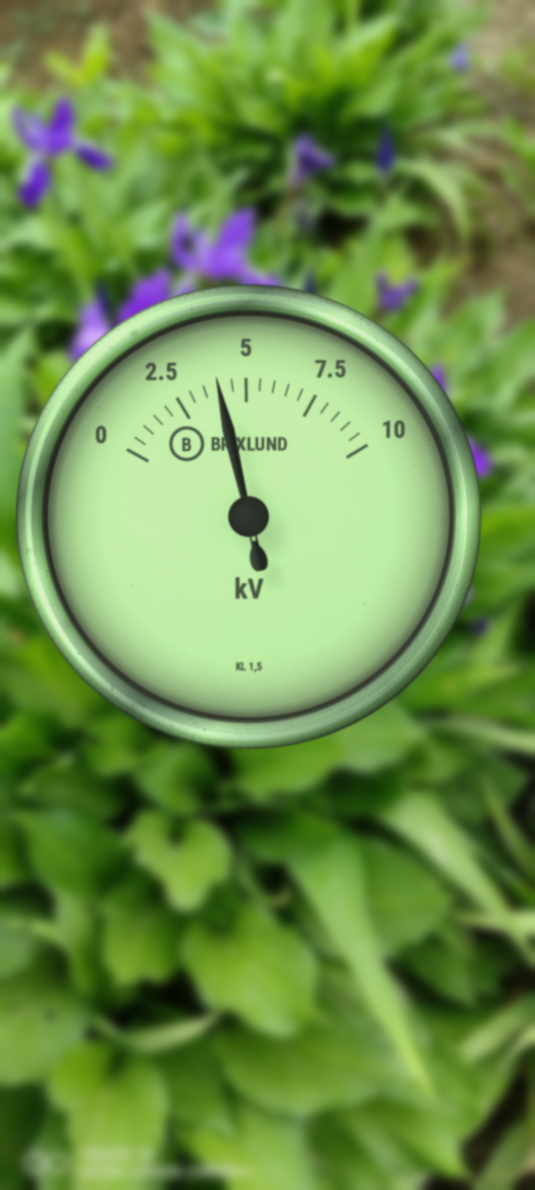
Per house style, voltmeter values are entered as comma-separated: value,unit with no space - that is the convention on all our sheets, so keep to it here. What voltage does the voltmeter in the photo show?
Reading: 4,kV
